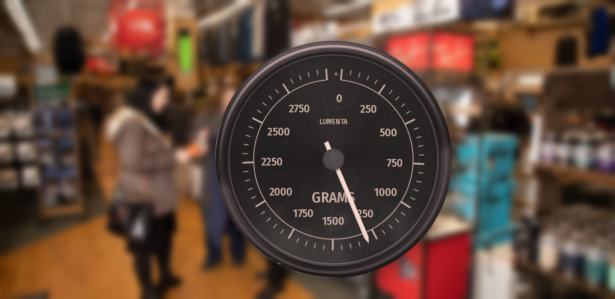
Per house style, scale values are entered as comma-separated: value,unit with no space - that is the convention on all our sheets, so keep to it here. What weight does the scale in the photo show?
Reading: 1300,g
